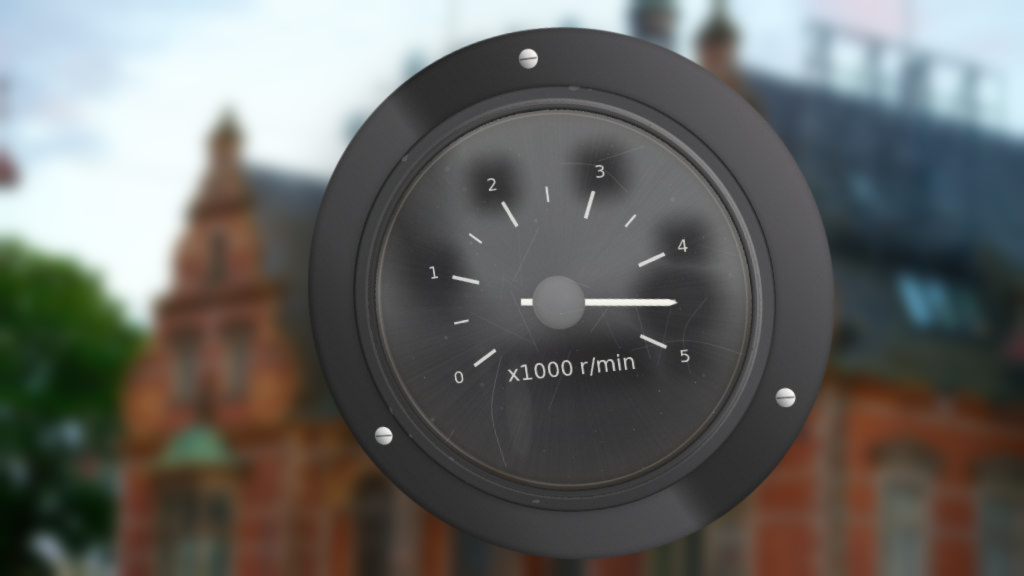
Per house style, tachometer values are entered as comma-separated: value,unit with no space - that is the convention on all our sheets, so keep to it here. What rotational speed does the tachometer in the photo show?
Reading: 4500,rpm
